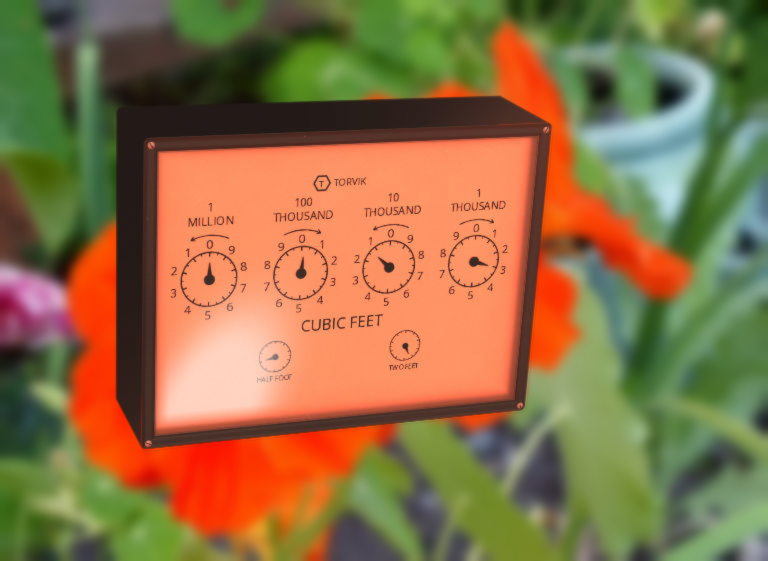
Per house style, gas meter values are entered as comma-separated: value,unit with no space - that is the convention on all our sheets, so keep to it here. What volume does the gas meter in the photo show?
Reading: 1300,ft³
